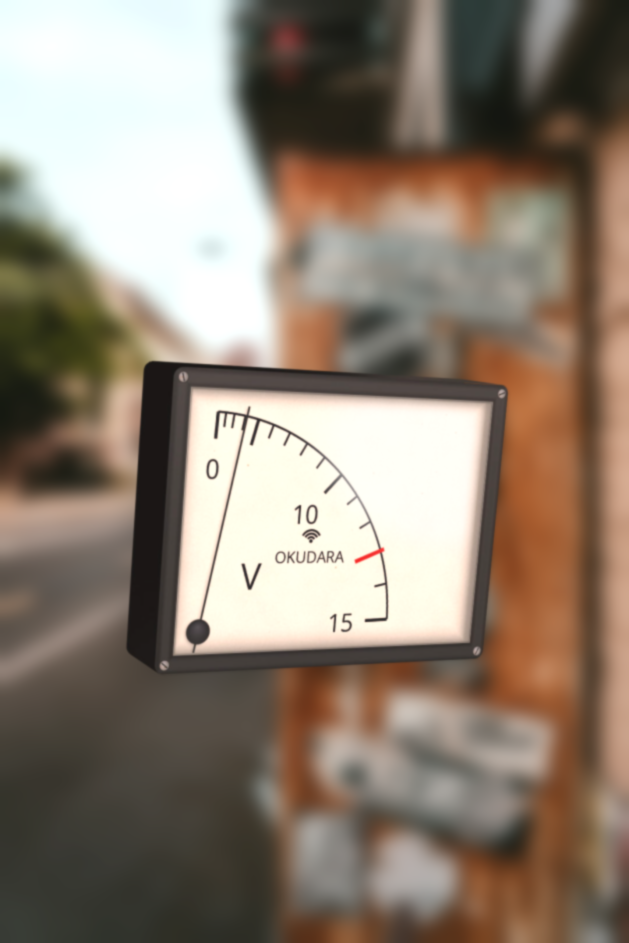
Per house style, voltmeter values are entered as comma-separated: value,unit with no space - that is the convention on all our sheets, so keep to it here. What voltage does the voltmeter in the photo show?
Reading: 4,V
